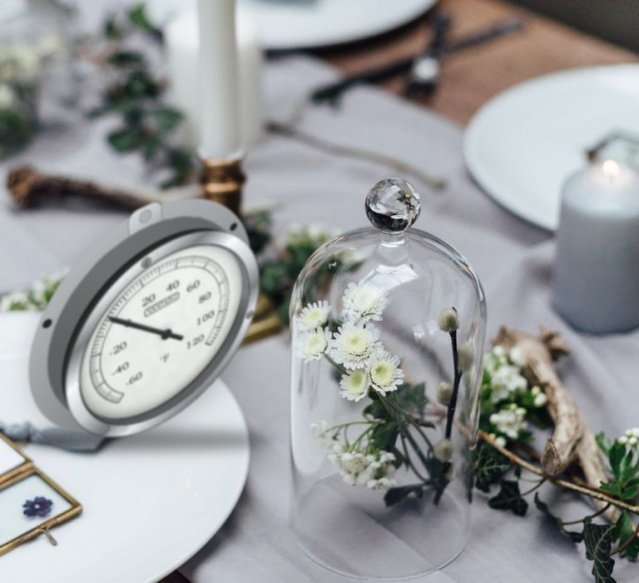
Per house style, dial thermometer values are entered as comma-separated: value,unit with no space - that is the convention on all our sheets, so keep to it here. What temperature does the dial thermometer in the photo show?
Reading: 0,°F
